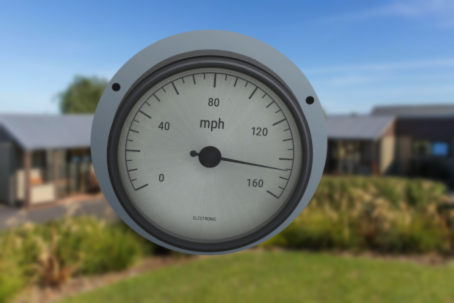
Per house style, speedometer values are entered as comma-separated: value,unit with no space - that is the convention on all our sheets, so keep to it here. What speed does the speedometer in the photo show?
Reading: 145,mph
